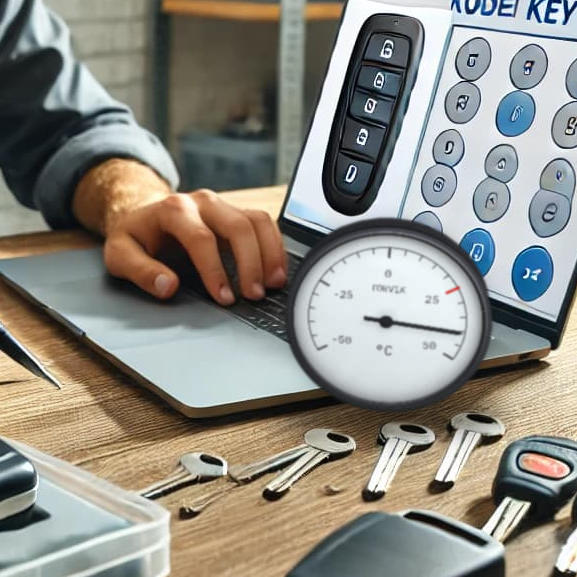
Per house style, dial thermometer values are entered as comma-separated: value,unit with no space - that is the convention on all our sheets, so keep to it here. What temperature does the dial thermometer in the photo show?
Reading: 40,°C
